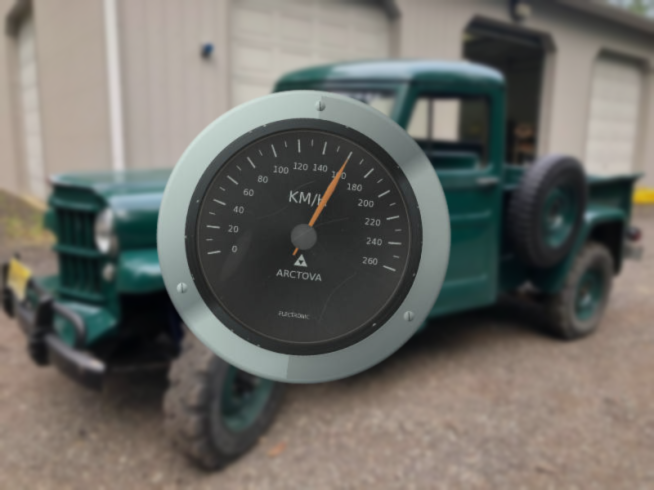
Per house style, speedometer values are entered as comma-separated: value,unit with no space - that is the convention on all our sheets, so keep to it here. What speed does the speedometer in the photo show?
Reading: 160,km/h
